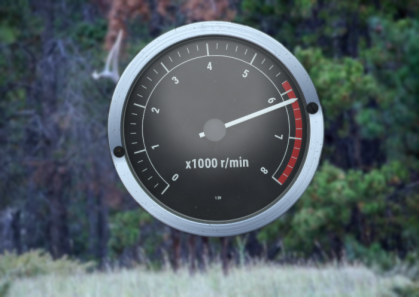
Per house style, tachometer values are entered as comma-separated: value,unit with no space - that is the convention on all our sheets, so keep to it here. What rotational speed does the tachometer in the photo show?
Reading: 6200,rpm
